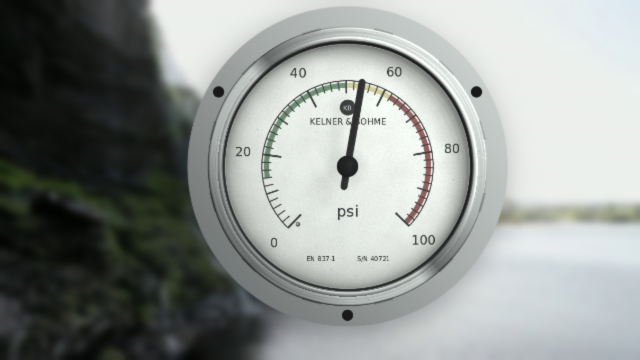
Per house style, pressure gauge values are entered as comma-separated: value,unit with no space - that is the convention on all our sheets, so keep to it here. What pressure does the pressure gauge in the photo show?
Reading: 54,psi
